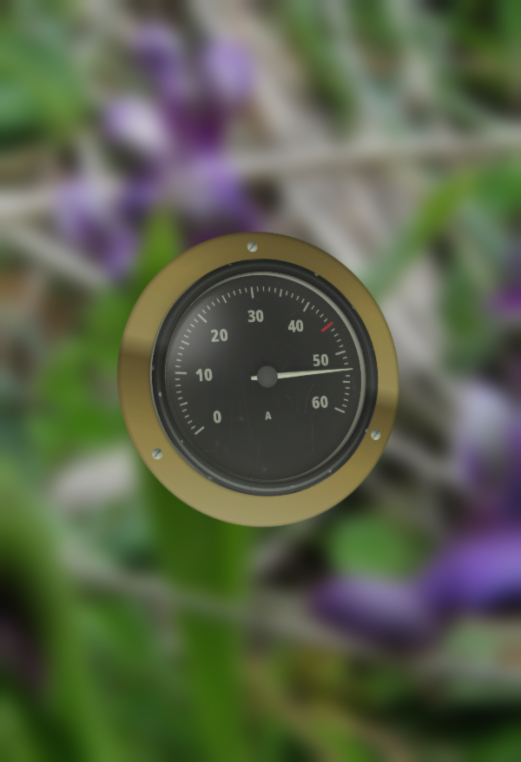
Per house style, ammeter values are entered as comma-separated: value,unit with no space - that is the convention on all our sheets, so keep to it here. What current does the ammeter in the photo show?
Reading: 53,A
